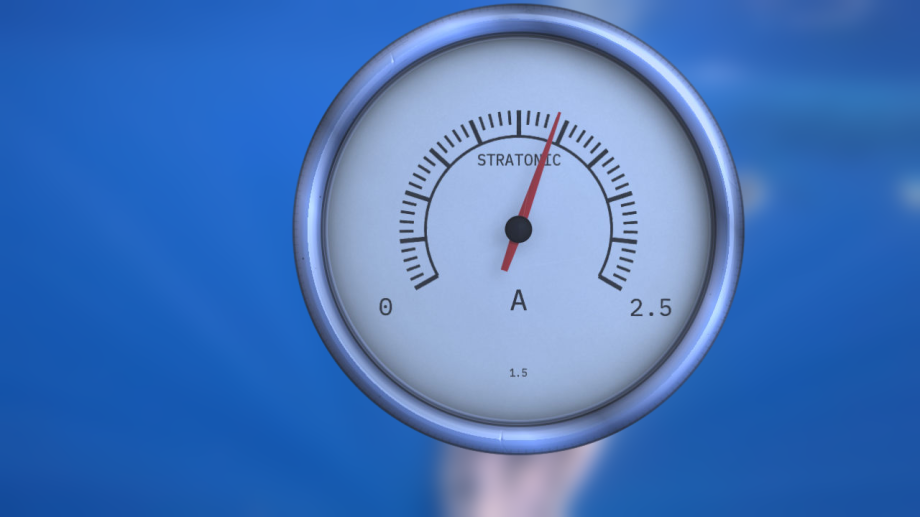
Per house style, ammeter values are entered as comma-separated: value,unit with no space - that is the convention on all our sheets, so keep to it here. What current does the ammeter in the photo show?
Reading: 1.45,A
